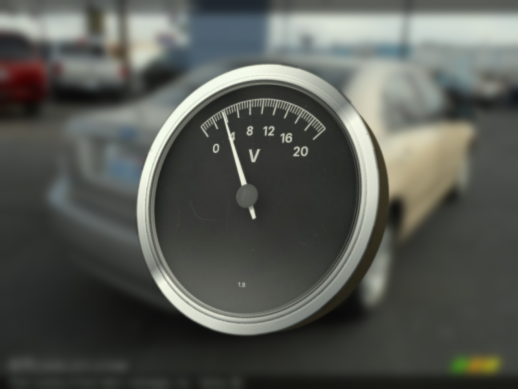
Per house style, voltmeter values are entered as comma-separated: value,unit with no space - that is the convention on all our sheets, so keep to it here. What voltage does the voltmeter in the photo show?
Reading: 4,V
